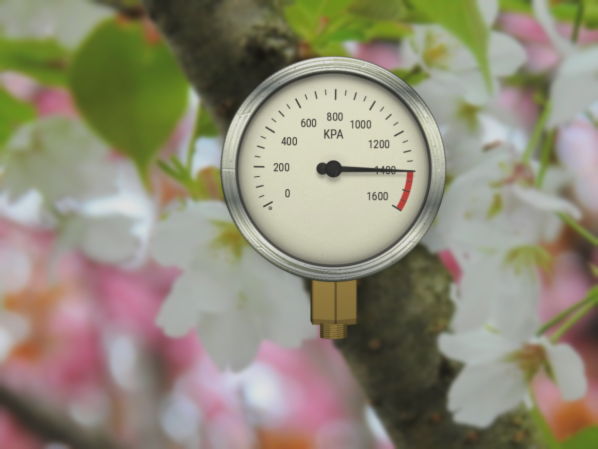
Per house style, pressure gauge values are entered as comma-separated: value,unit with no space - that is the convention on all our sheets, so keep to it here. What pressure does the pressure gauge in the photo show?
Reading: 1400,kPa
